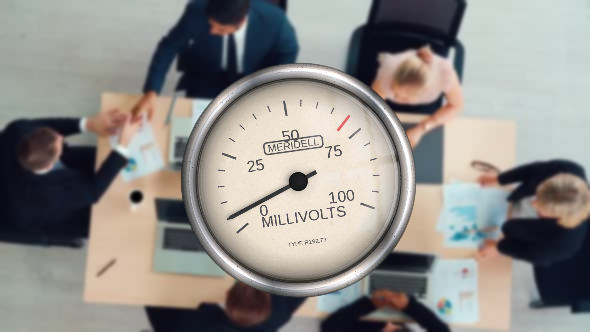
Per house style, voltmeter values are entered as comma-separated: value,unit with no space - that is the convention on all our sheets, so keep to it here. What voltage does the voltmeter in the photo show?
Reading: 5,mV
